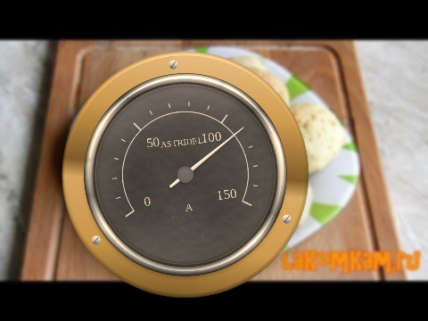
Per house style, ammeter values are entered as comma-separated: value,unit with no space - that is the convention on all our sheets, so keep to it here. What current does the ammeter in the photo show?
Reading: 110,A
